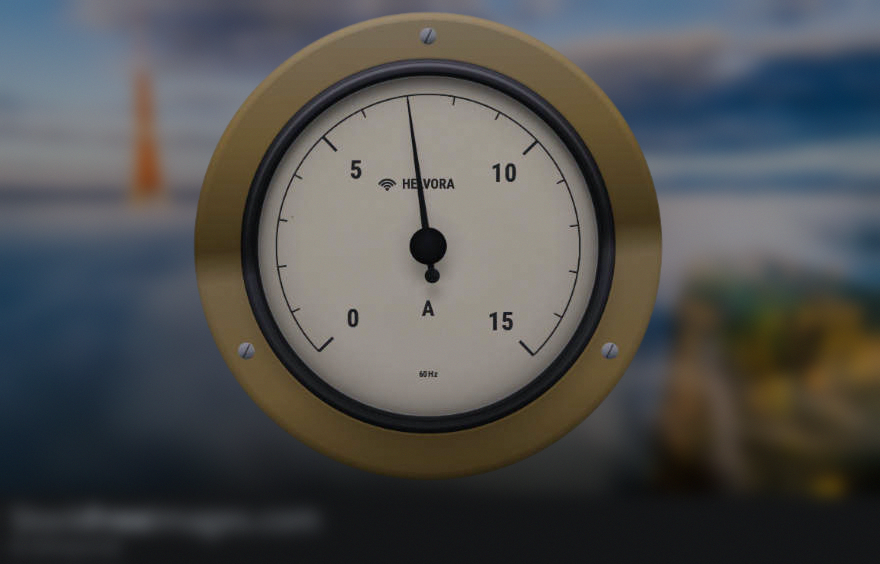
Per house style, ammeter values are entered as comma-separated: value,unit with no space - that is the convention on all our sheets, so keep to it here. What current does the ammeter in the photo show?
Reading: 7,A
